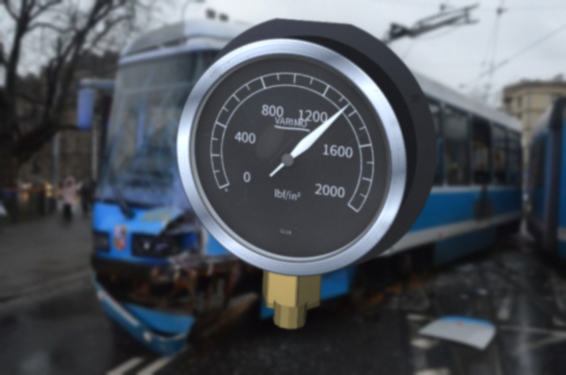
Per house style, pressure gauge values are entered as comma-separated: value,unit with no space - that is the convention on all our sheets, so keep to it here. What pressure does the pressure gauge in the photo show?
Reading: 1350,psi
